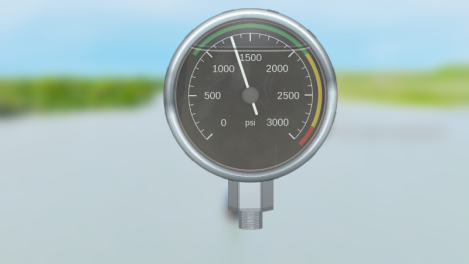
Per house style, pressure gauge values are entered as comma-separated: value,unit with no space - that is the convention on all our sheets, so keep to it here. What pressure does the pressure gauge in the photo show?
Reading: 1300,psi
